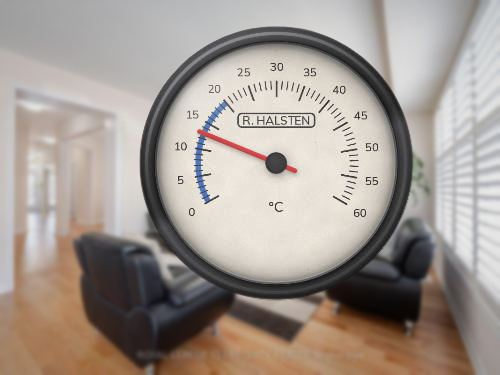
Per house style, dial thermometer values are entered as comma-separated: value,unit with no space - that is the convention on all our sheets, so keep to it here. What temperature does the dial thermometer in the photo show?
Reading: 13,°C
